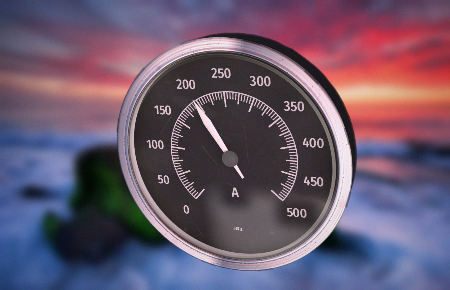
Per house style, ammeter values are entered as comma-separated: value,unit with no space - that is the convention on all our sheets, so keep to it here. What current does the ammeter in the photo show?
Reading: 200,A
